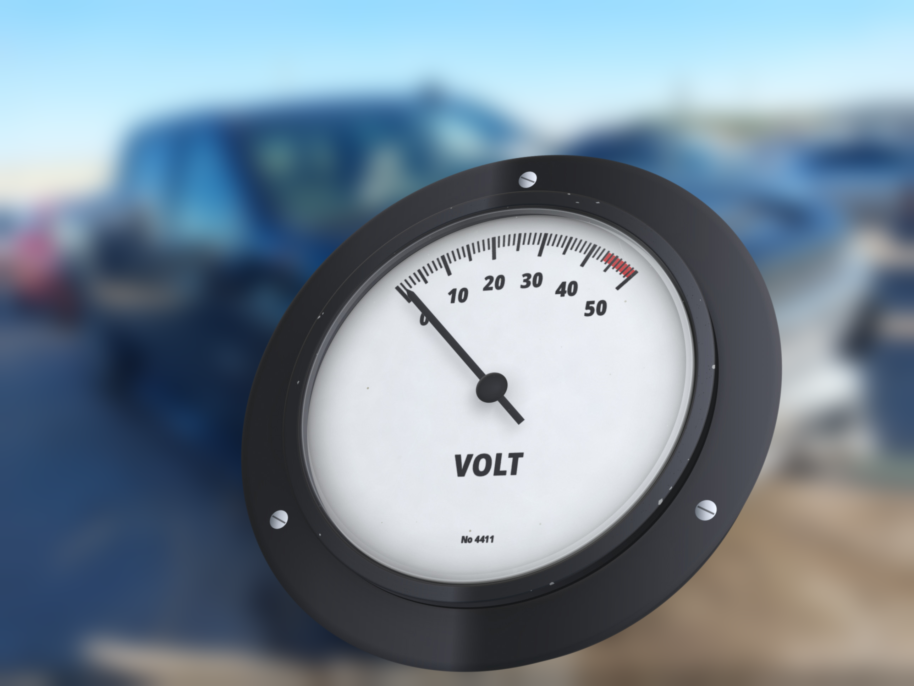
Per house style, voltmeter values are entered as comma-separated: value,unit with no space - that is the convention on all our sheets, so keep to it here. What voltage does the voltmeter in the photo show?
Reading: 1,V
